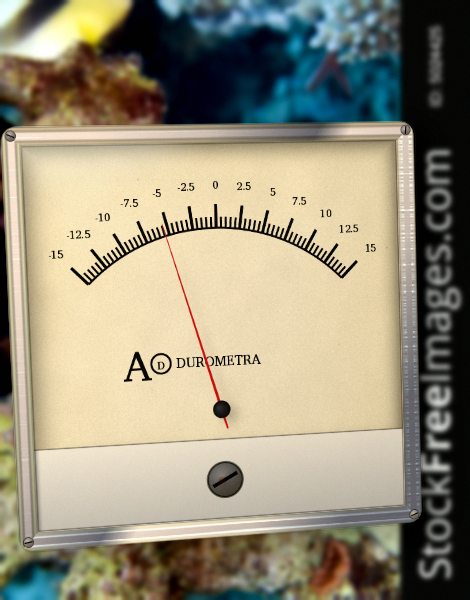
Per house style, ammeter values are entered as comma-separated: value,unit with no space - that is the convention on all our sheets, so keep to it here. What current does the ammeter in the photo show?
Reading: -5.5,A
